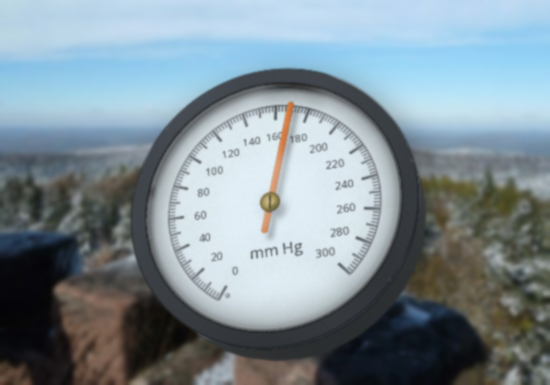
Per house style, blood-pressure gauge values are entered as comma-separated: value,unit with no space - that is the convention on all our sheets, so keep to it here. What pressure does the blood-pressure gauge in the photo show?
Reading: 170,mmHg
